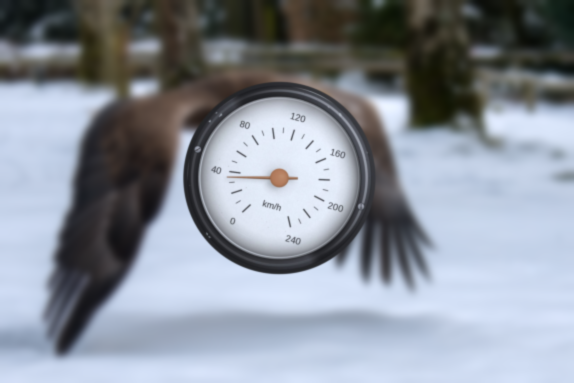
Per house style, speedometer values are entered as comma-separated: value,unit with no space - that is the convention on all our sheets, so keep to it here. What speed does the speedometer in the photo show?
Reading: 35,km/h
